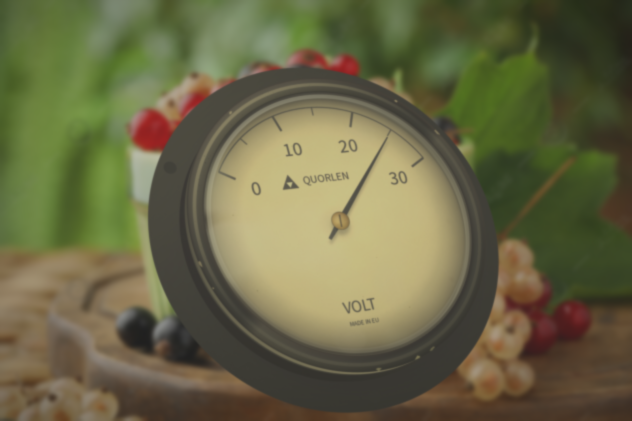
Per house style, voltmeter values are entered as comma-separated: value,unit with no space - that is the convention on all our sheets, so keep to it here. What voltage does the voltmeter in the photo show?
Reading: 25,V
